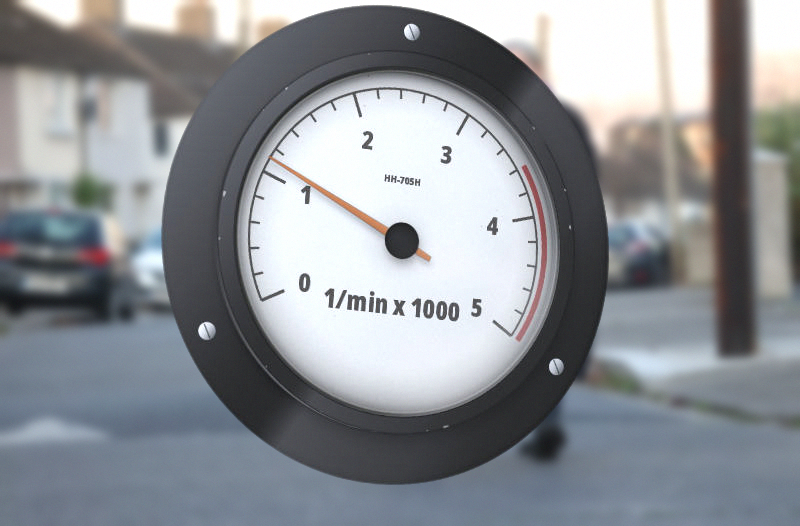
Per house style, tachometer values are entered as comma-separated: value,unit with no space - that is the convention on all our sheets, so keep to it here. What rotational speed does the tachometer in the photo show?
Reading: 1100,rpm
